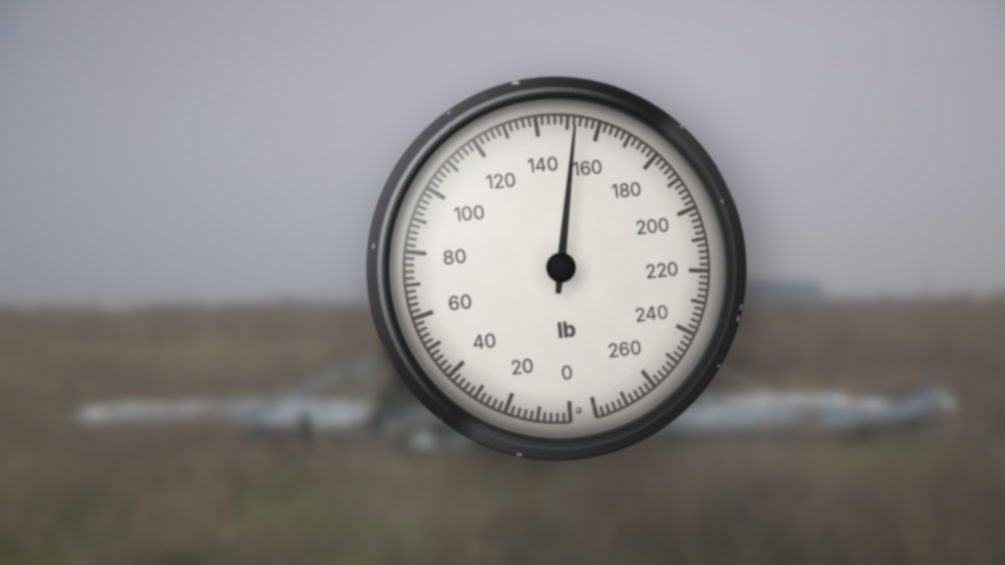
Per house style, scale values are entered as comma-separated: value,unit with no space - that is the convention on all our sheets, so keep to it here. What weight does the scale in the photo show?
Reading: 152,lb
